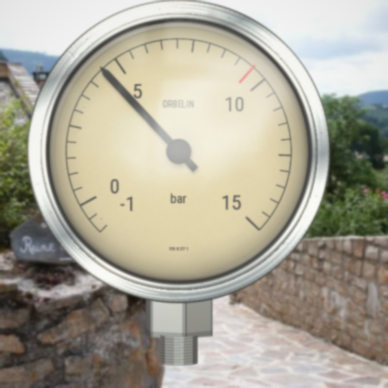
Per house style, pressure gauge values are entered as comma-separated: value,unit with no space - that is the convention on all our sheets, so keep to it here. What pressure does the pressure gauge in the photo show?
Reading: 4.5,bar
